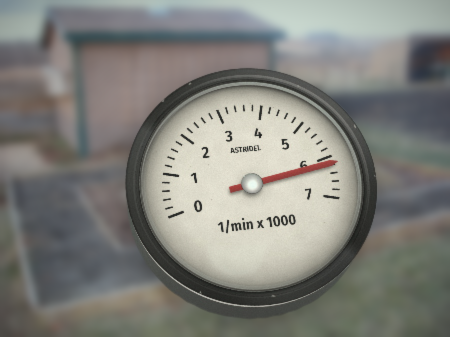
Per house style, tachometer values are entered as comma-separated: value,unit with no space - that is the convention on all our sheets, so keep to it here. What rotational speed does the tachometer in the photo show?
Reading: 6200,rpm
